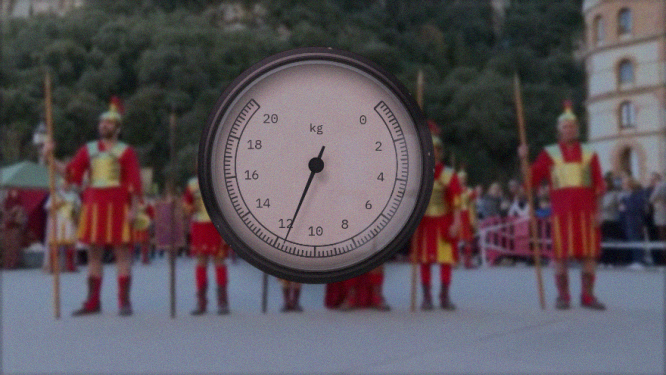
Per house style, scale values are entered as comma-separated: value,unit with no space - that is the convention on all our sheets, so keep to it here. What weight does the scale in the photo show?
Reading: 11.6,kg
